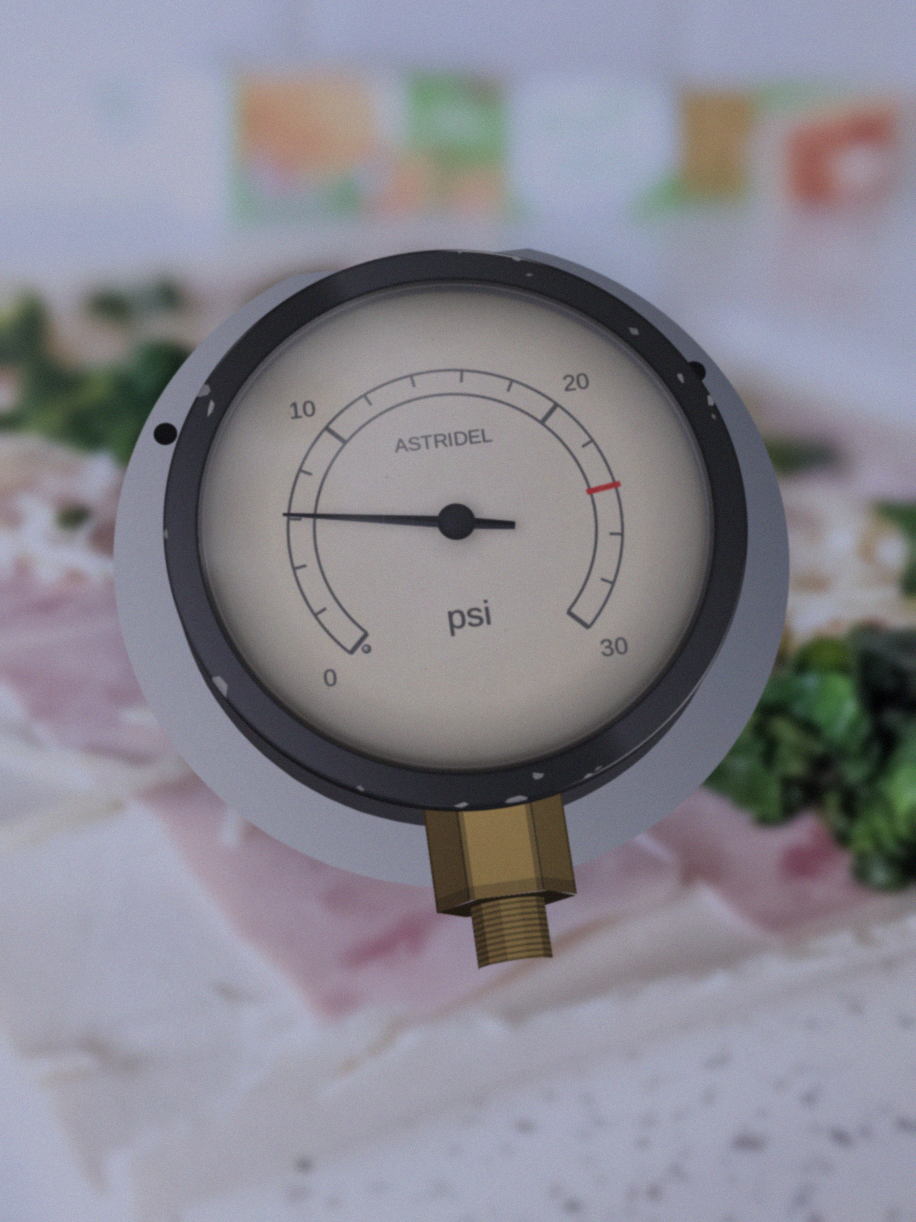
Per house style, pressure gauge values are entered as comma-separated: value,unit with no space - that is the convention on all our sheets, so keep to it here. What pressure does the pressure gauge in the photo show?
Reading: 6,psi
